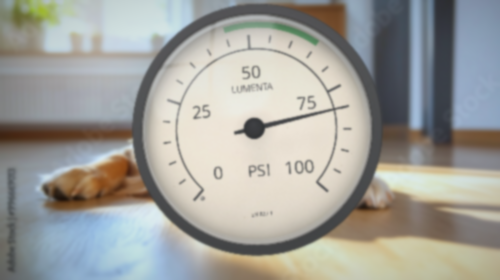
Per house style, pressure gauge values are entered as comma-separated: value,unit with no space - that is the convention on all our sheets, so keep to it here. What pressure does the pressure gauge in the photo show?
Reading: 80,psi
